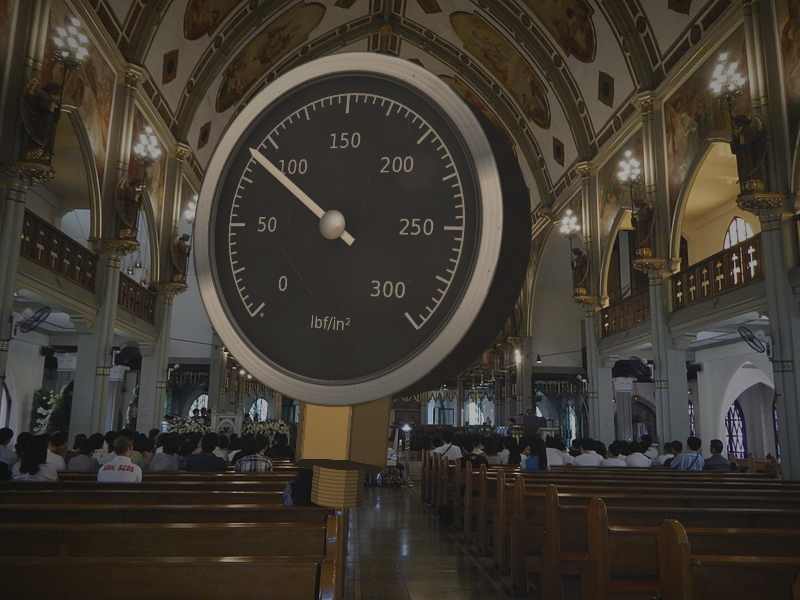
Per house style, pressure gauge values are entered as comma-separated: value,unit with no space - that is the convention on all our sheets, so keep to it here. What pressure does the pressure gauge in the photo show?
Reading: 90,psi
